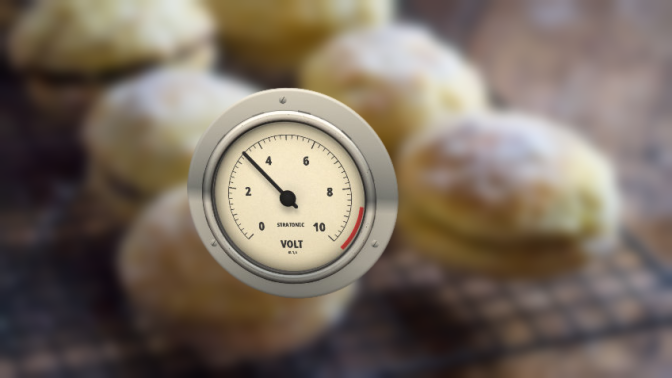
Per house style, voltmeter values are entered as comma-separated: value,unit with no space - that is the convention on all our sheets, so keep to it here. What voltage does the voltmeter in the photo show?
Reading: 3.4,V
